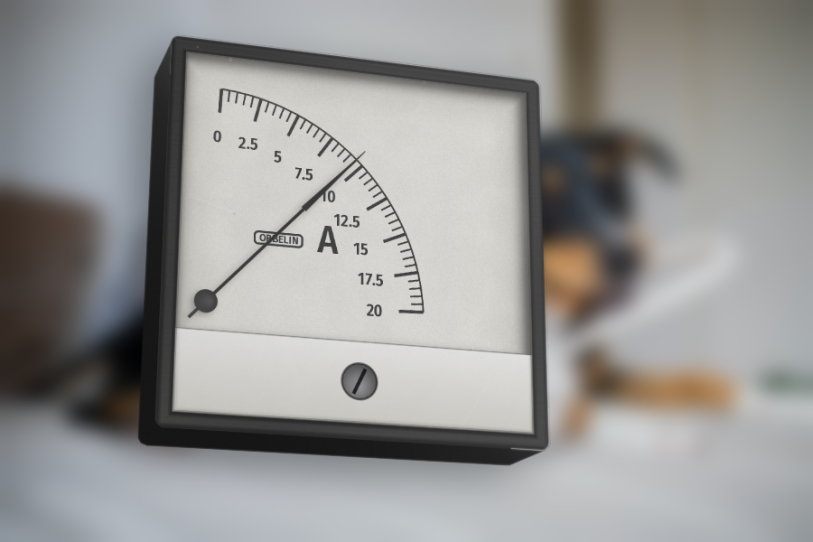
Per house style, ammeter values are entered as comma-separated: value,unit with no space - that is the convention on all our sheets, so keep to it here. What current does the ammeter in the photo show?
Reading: 9.5,A
